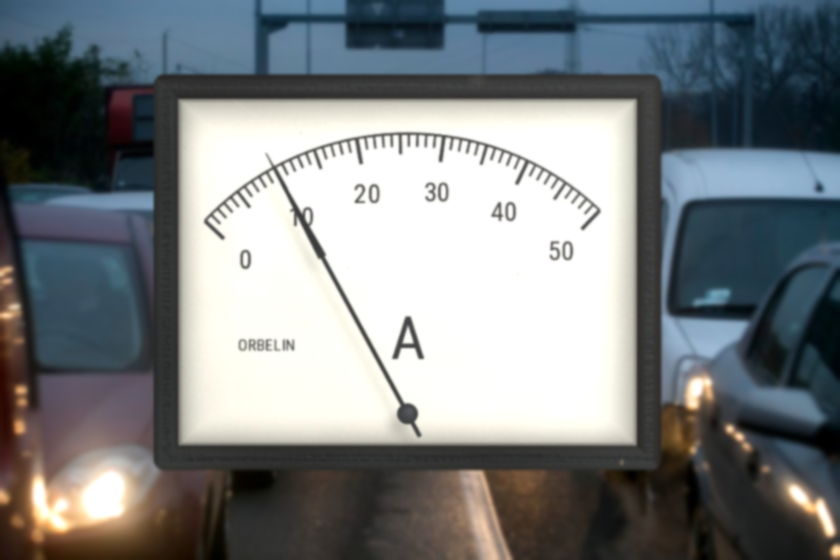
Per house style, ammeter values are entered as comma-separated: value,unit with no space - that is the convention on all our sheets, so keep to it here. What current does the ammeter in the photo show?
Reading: 10,A
